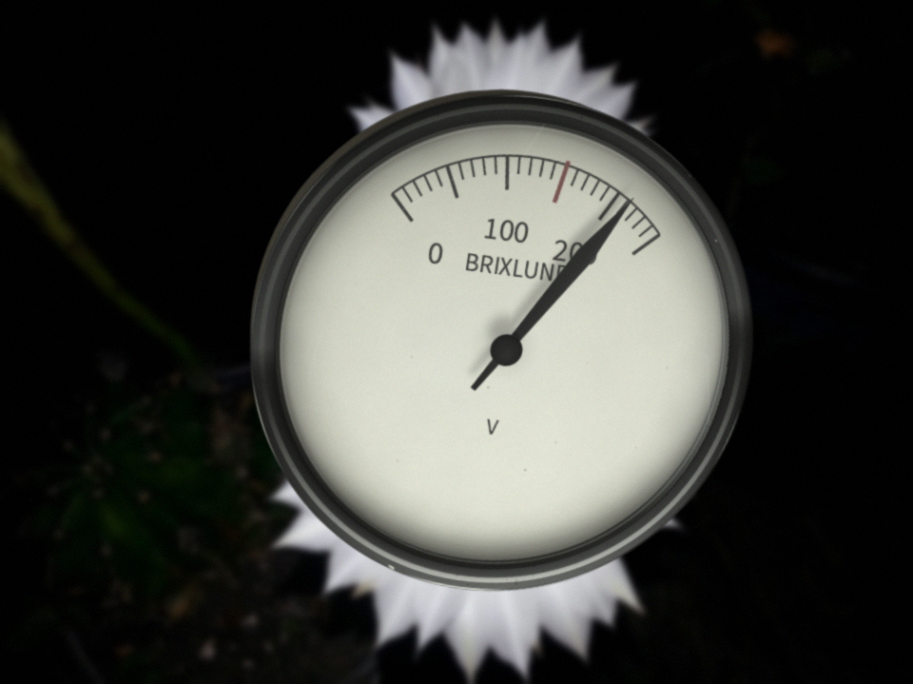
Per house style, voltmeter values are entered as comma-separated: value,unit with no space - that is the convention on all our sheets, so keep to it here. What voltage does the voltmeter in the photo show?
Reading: 210,V
